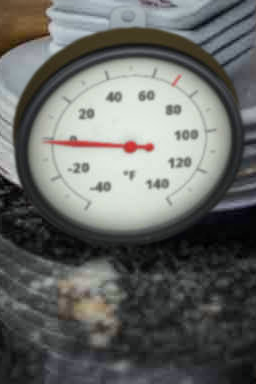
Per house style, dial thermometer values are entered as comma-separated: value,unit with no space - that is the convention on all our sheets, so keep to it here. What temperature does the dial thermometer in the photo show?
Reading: 0,°F
